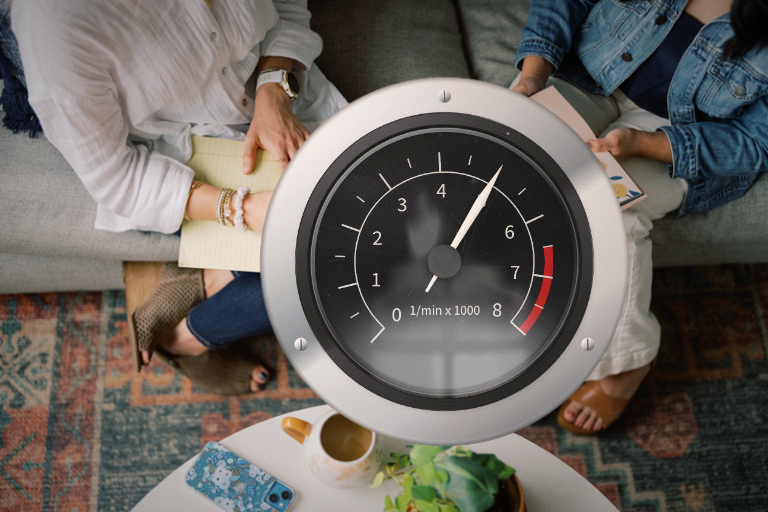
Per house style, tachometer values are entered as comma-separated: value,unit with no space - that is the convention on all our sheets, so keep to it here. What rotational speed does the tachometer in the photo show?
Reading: 5000,rpm
